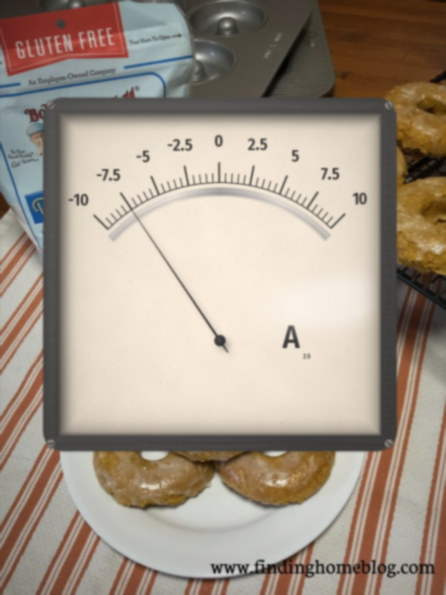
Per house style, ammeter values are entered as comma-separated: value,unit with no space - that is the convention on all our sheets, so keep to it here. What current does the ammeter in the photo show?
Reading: -7.5,A
